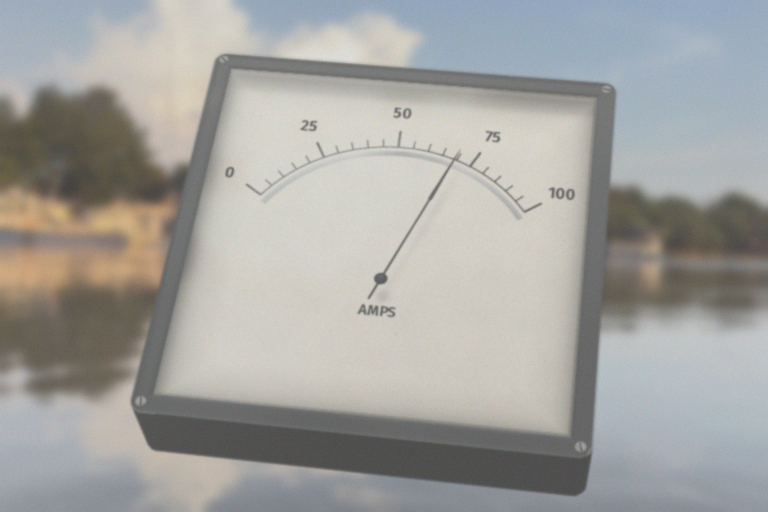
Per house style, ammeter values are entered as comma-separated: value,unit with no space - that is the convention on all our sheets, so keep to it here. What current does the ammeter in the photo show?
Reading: 70,A
